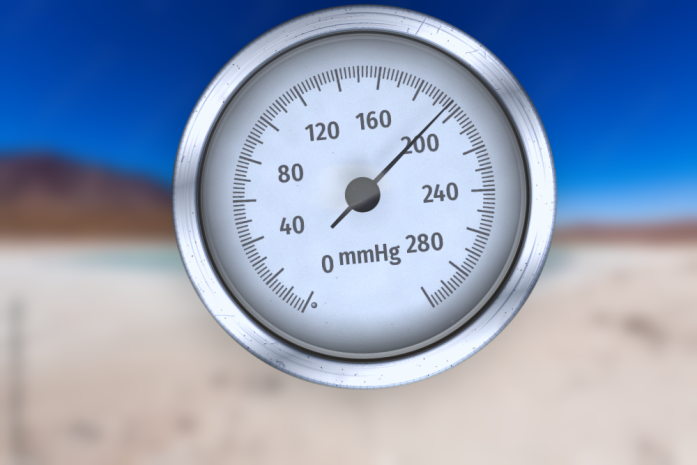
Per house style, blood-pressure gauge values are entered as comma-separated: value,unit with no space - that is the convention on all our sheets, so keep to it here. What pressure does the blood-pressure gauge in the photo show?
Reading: 196,mmHg
